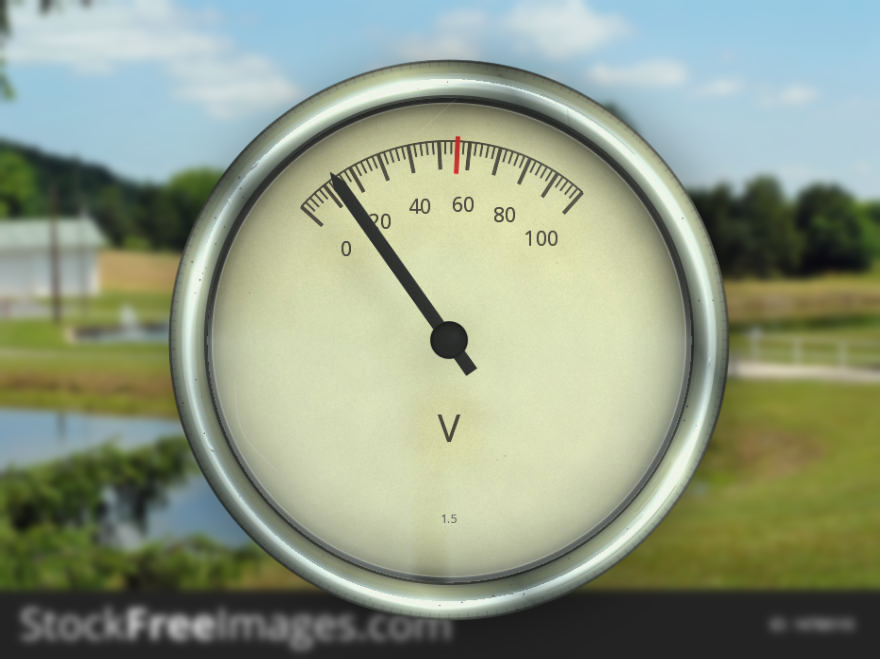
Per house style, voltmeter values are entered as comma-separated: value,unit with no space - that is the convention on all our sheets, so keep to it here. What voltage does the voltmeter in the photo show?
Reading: 14,V
